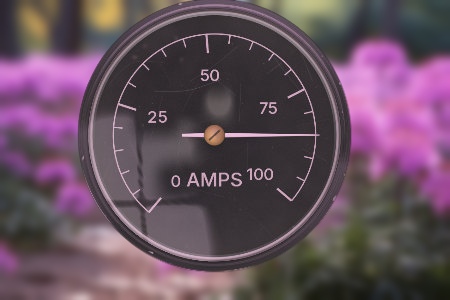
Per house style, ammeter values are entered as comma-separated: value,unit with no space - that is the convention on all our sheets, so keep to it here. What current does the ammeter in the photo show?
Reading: 85,A
